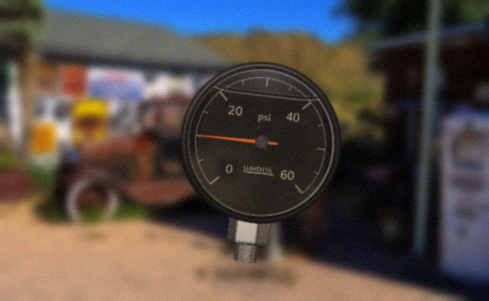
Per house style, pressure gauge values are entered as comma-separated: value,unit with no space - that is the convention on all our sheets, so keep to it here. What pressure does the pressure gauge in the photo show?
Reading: 10,psi
